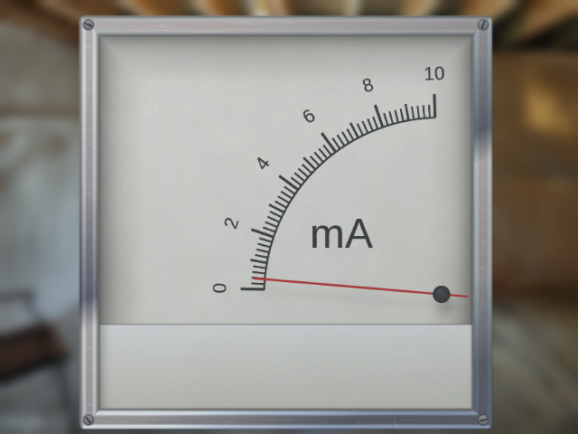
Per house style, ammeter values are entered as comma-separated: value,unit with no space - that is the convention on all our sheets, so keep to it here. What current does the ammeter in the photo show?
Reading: 0.4,mA
